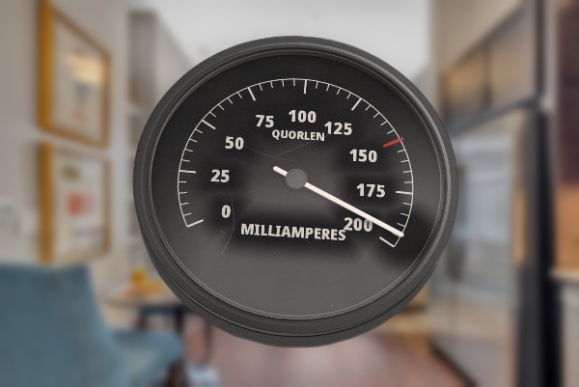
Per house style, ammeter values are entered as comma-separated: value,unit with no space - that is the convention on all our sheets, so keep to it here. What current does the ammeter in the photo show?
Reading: 195,mA
